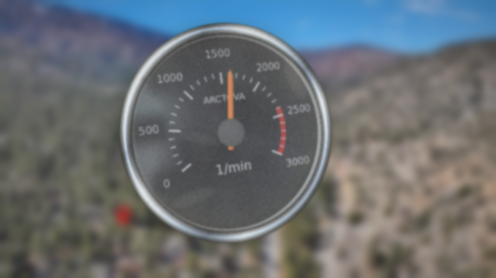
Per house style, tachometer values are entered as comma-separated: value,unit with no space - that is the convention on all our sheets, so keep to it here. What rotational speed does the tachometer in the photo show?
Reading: 1600,rpm
